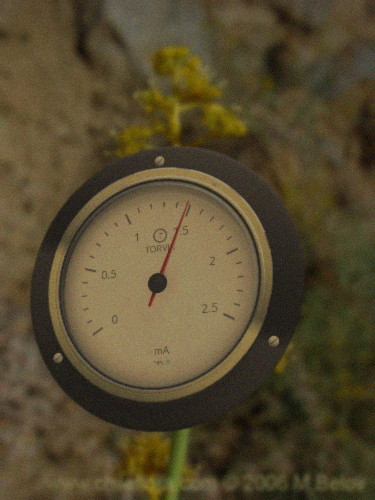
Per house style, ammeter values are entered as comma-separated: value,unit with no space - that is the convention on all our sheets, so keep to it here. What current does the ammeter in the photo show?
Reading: 1.5,mA
